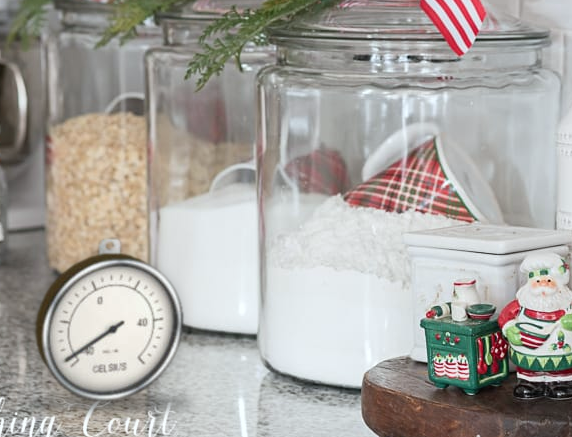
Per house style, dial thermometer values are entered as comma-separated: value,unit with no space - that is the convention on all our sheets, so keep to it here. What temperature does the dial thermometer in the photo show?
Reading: -36,°C
